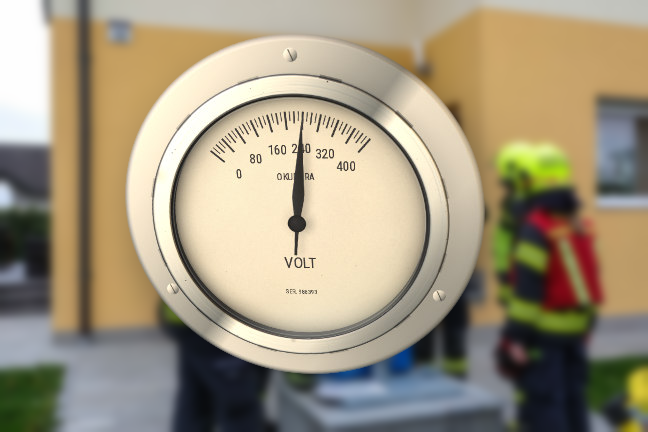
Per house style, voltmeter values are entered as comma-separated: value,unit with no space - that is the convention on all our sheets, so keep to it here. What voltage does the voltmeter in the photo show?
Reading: 240,V
